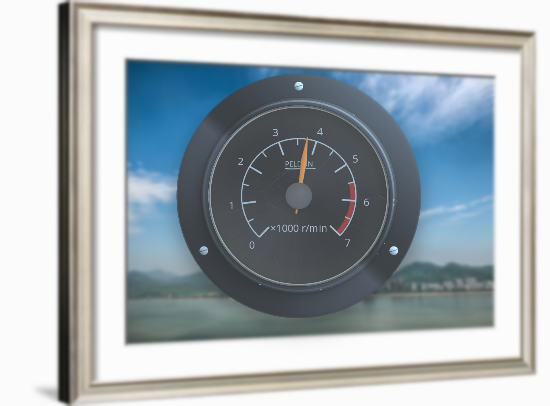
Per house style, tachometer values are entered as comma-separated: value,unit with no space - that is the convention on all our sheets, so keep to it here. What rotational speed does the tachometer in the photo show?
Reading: 3750,rpm
